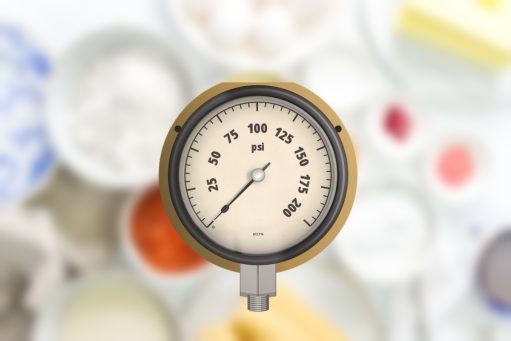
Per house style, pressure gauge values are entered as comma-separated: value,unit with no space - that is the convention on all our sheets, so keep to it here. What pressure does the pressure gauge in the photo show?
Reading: 0,psi
